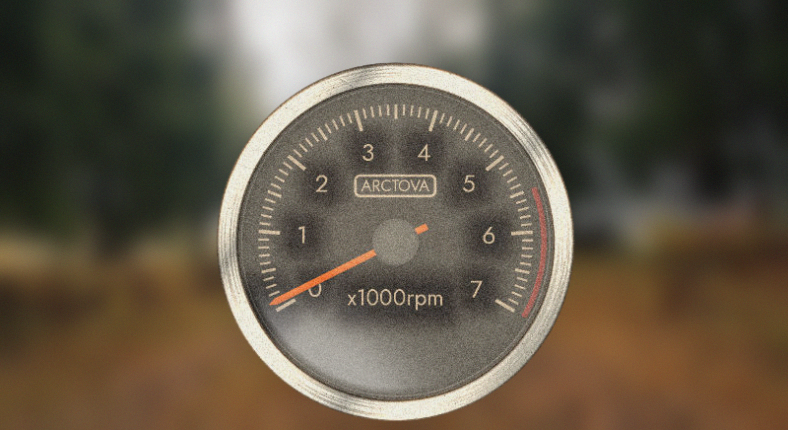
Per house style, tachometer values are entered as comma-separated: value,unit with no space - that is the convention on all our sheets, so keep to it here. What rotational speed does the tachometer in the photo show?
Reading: 100,rpm
